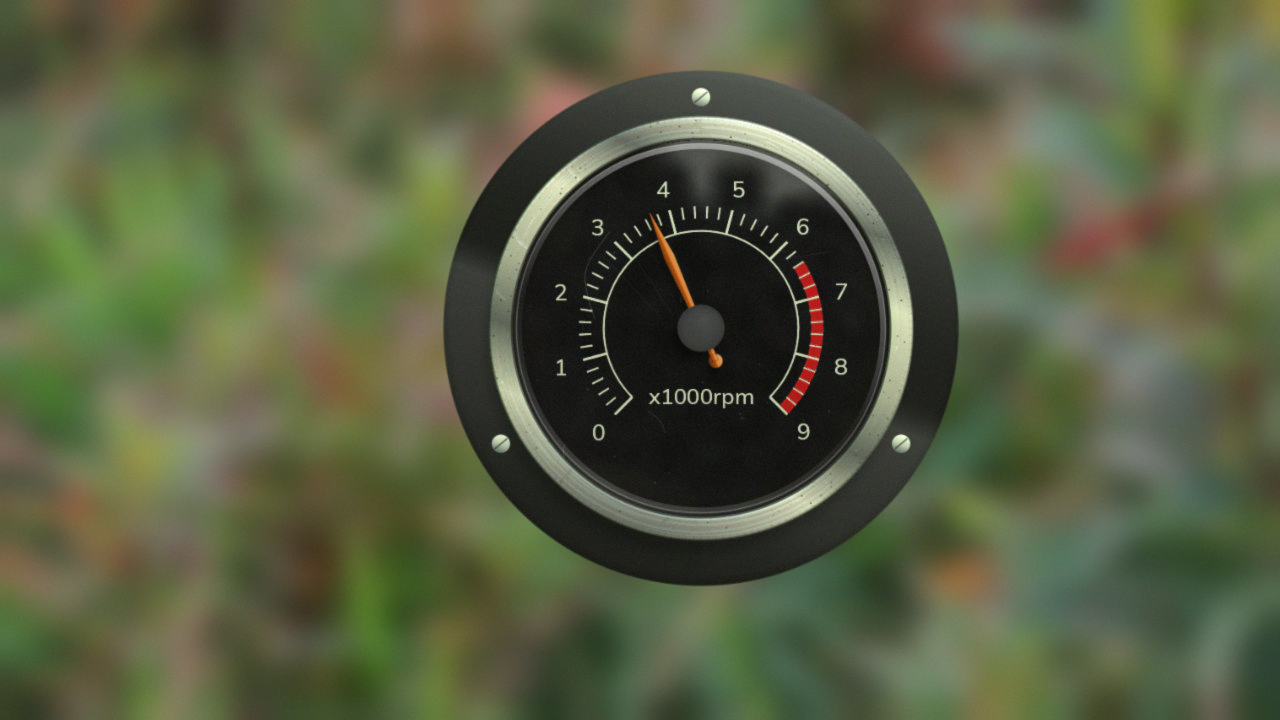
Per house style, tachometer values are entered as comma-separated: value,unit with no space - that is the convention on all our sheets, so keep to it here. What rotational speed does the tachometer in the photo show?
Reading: 3700,rpm
